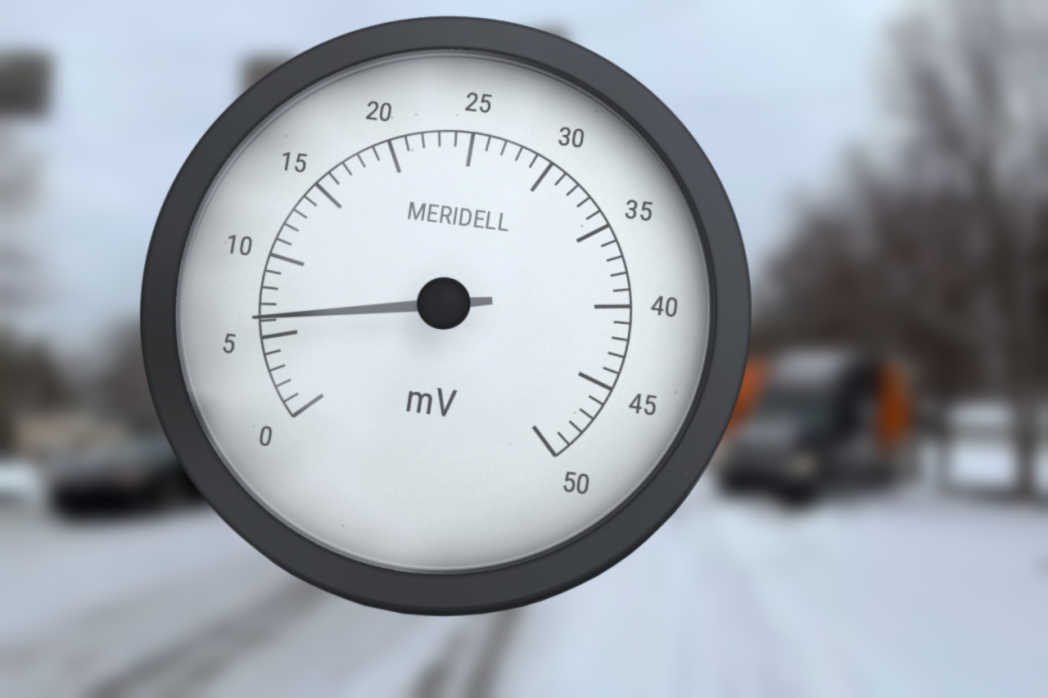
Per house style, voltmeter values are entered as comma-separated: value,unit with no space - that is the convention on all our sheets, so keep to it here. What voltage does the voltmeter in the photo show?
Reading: 6,mV
